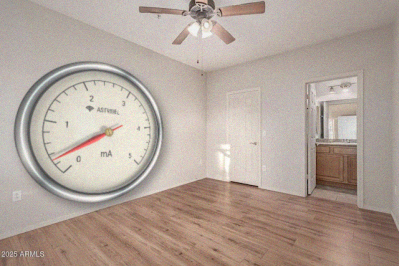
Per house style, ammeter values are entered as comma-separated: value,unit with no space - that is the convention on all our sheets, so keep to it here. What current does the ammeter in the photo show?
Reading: 0.3,mA
